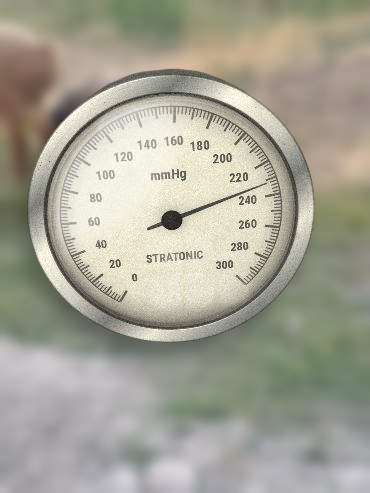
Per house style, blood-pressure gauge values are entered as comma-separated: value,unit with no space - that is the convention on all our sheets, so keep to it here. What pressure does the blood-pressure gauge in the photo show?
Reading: 230,mmHg
